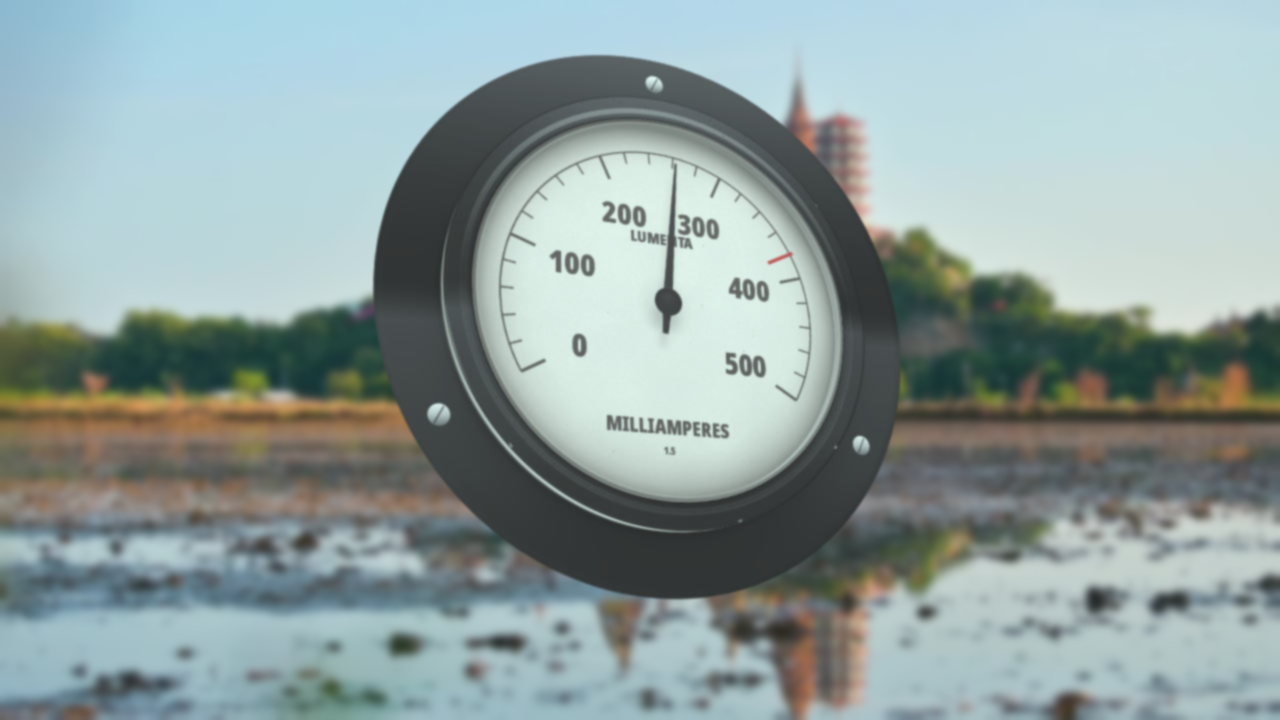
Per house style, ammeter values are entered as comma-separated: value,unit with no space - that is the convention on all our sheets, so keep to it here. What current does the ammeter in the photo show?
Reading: 260,mA
